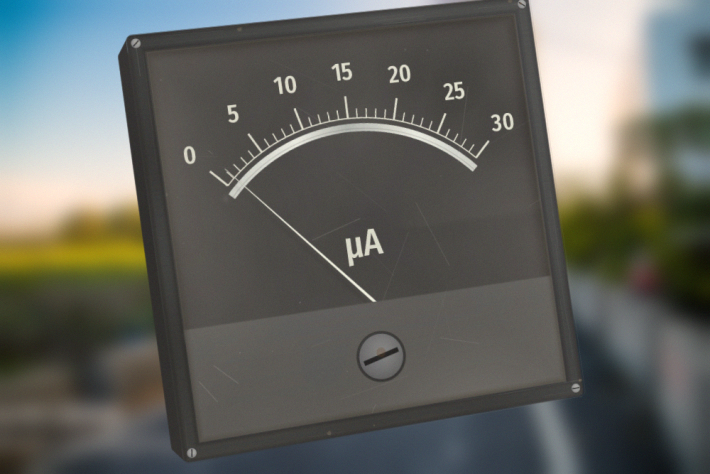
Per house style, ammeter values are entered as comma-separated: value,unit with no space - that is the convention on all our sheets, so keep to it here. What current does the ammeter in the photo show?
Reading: 1,µA
